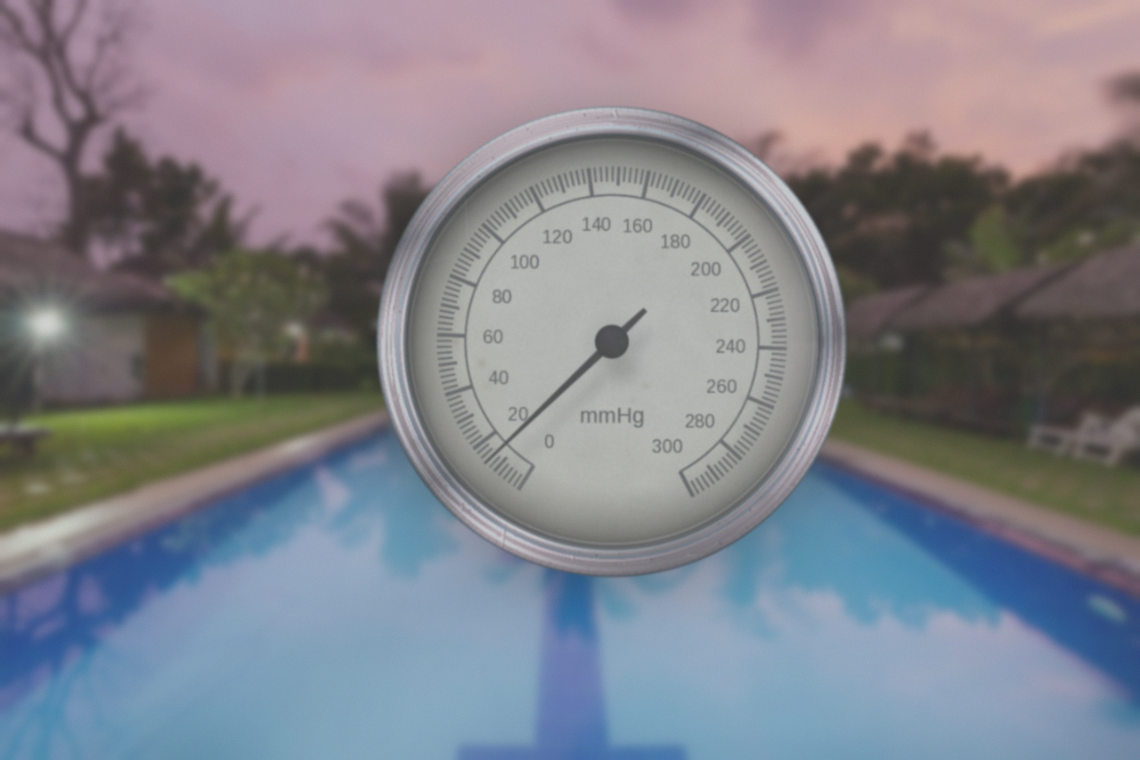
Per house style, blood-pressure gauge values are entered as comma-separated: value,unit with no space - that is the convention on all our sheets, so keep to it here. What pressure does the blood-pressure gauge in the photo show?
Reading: 14,mmHg
